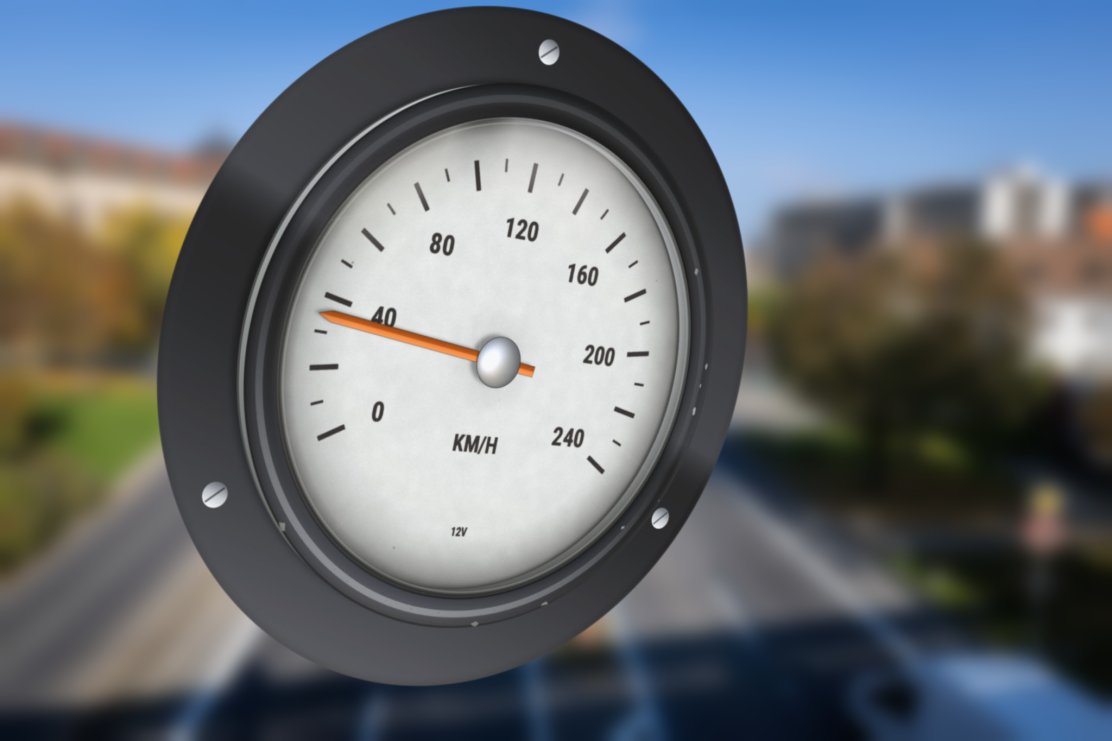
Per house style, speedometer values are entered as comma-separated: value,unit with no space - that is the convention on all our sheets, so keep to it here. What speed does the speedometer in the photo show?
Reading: 35,km/h
